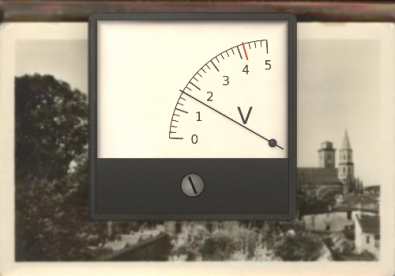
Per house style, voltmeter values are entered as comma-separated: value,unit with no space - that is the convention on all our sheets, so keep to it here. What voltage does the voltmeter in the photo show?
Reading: 1.6,V
